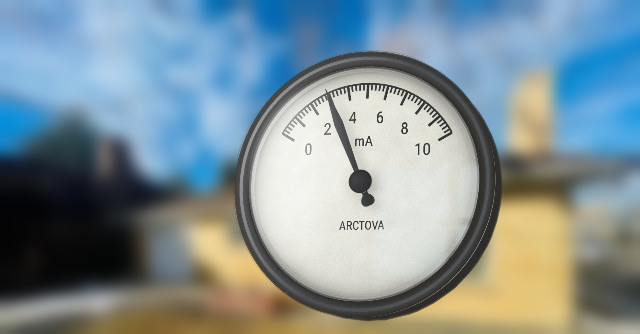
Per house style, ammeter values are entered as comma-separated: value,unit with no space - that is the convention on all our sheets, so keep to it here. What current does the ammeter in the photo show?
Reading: 3,mA
